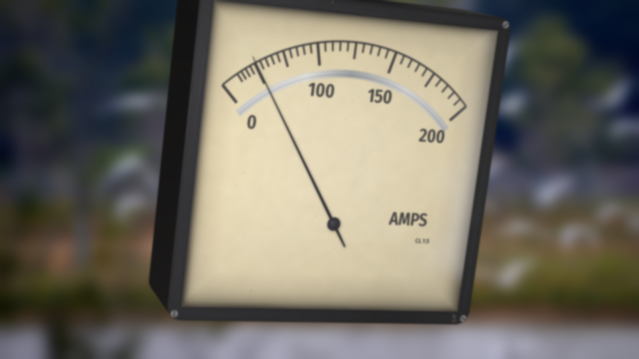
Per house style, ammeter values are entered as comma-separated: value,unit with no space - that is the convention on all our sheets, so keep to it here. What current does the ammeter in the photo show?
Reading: 50,A
